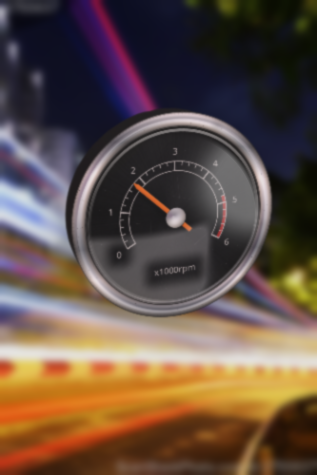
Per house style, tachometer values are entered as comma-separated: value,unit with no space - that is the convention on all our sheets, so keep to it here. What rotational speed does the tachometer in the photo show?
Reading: 1800,rpm
